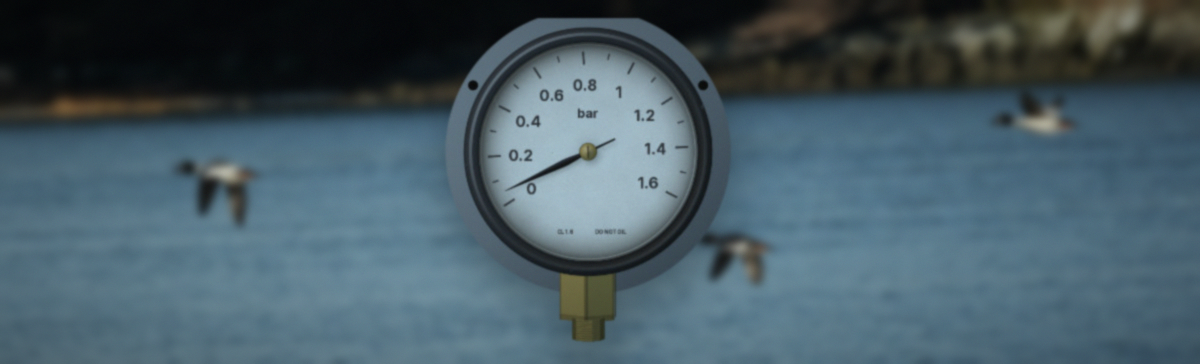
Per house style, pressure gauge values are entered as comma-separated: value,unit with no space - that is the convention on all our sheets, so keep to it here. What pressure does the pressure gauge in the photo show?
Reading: 0.05,bar
